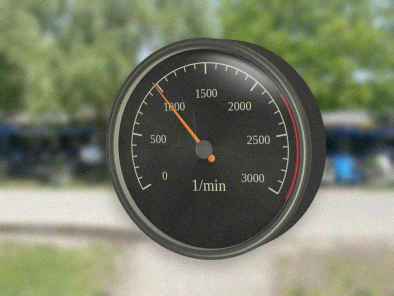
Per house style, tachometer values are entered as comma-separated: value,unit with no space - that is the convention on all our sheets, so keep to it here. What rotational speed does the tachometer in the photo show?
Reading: 1000,rpm
